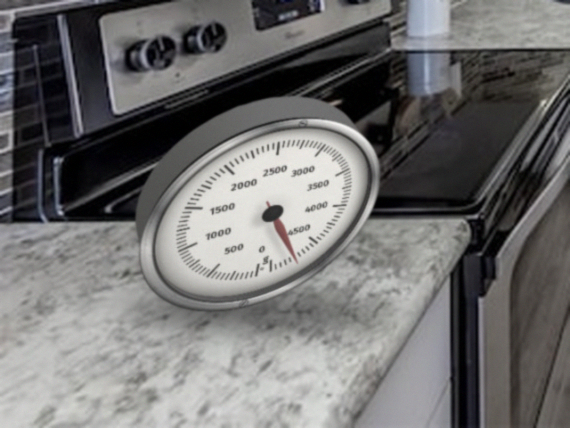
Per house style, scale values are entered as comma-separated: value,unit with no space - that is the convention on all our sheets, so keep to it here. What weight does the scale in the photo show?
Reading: 4750,g
